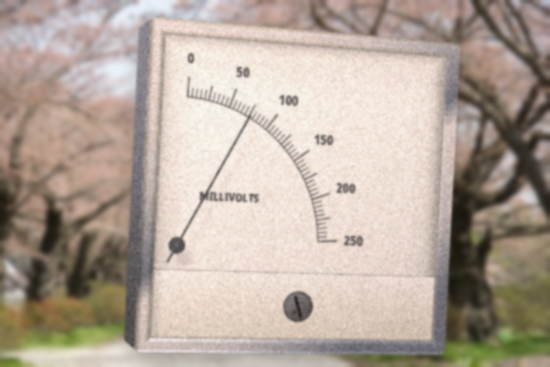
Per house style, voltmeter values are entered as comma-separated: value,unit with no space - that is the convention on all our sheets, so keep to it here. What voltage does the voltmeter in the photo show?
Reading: 75,mV
